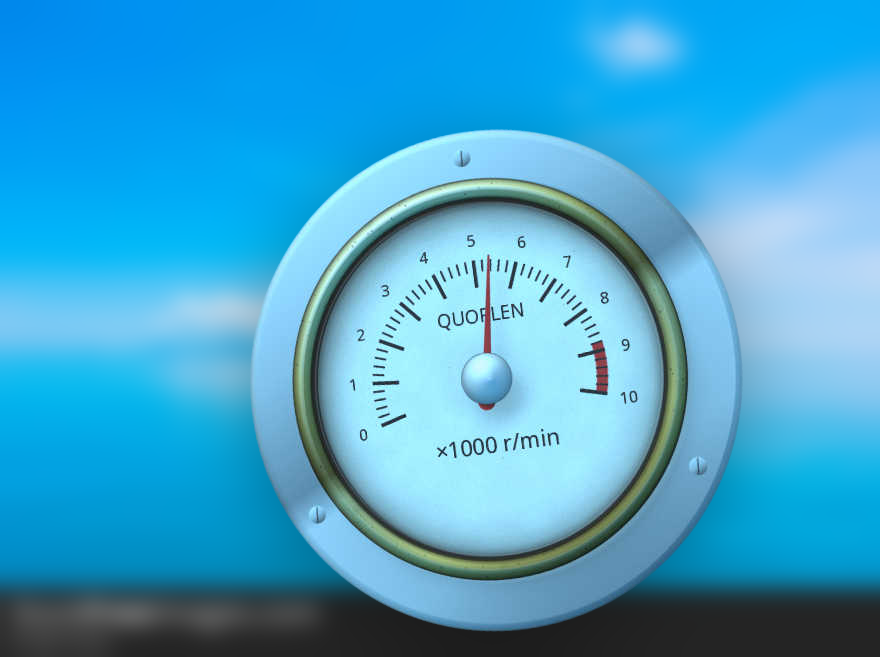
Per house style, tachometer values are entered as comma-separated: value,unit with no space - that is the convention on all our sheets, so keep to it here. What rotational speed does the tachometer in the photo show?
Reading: 5400,rpm
